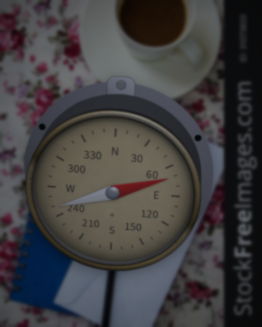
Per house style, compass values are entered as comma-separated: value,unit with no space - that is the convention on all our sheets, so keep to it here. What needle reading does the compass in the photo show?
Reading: 70,°
